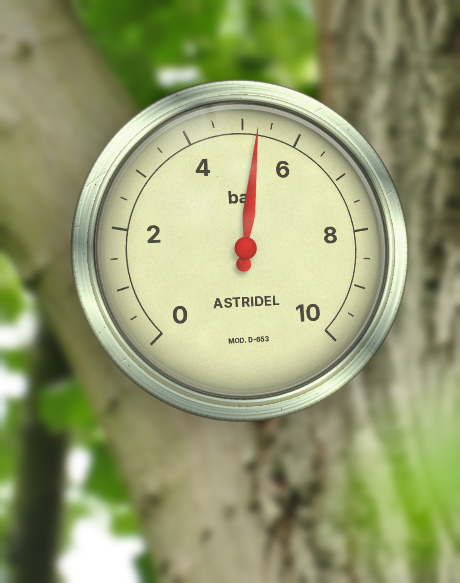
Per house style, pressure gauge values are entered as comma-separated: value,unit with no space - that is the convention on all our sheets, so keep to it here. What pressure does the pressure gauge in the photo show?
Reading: 5.25,bar
